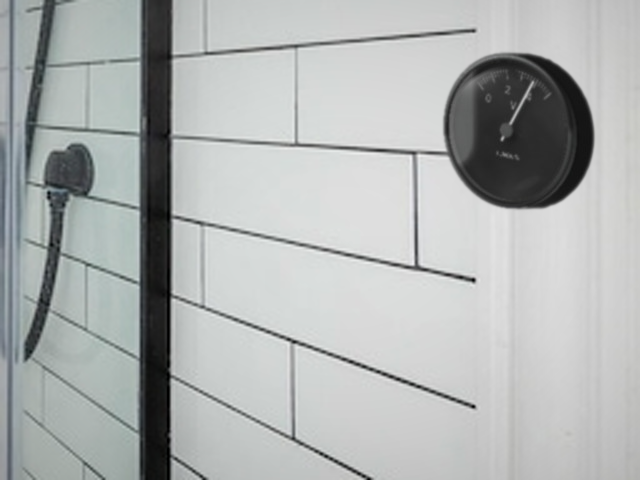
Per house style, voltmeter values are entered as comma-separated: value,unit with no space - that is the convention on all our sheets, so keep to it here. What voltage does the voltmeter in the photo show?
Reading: 4,V
